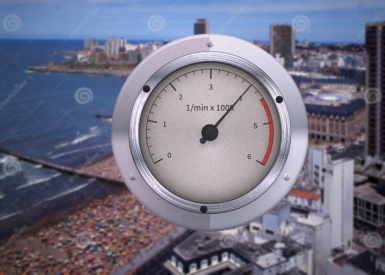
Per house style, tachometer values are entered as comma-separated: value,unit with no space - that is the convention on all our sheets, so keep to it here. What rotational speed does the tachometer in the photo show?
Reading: 4000,rpm
